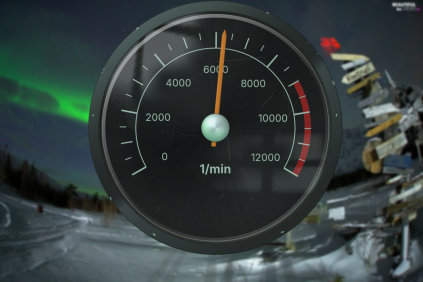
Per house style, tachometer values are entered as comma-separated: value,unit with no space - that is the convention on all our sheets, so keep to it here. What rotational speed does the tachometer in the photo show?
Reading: 6250,rpm
